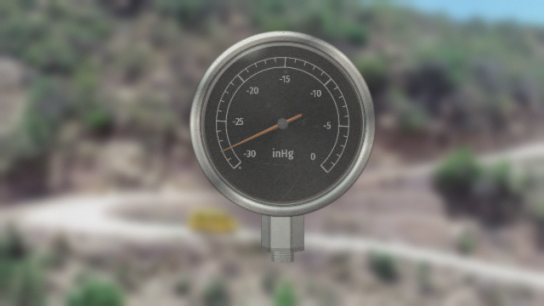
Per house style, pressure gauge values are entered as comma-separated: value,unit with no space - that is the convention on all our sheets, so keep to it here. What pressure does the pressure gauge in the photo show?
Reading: -28,inHg
